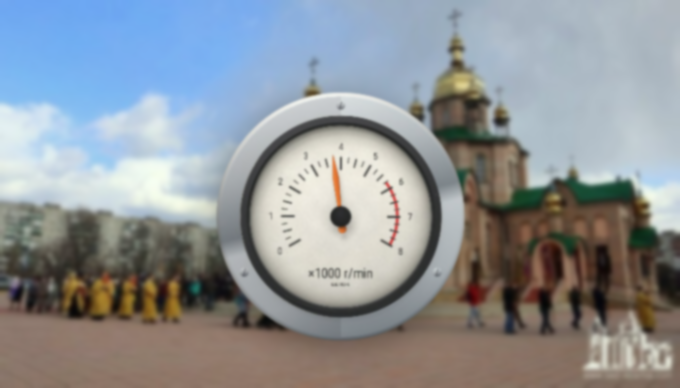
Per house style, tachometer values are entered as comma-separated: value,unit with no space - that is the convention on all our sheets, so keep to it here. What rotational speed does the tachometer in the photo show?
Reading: 3750,rpm
